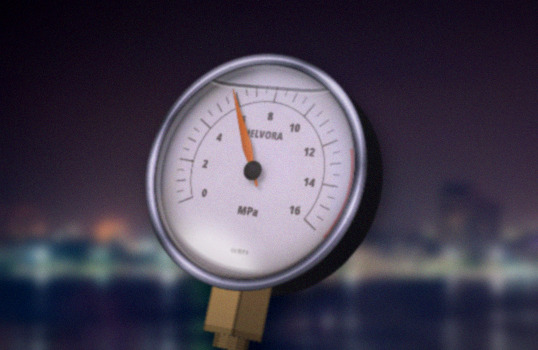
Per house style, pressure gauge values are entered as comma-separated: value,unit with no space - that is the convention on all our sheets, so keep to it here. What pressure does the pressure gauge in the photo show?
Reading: 6,MPa
